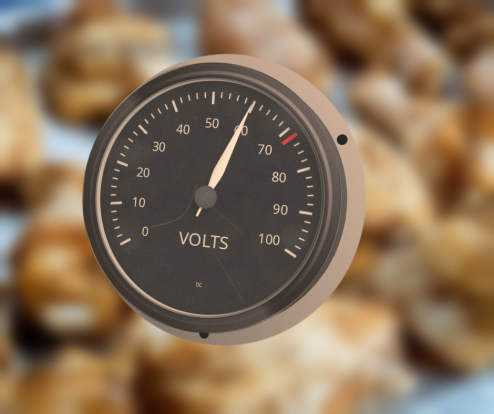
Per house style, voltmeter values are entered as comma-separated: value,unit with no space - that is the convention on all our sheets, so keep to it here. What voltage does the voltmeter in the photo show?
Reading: 60,V
